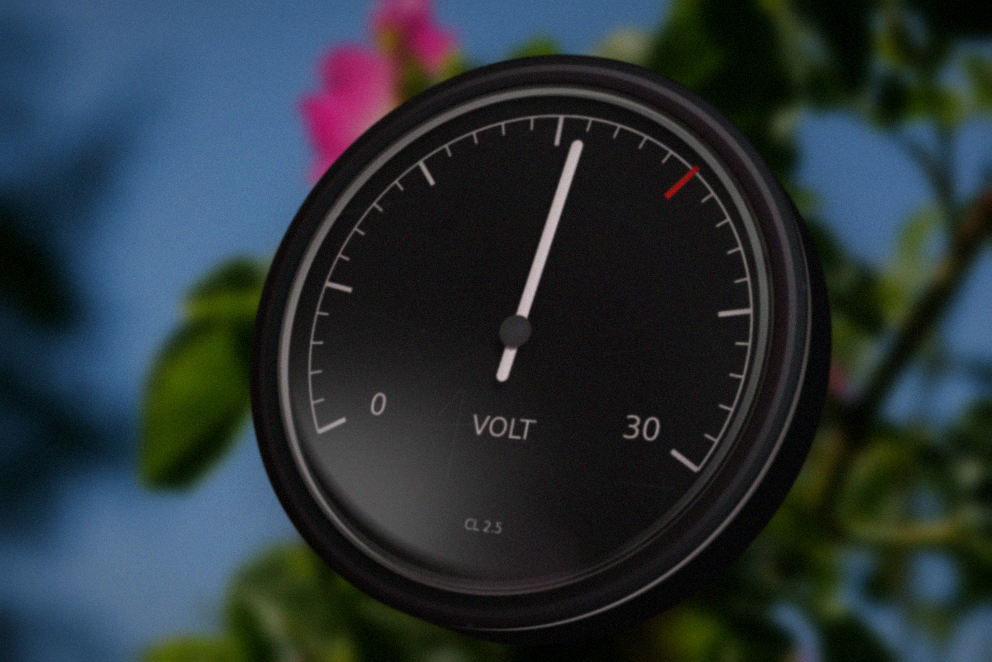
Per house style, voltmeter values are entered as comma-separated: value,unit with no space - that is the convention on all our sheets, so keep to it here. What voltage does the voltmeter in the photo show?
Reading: 16,V
